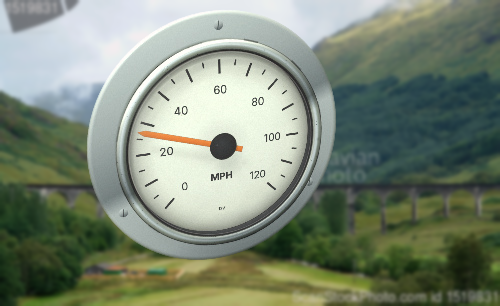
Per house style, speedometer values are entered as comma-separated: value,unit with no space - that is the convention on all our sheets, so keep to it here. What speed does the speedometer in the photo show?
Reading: 27.5,mph
